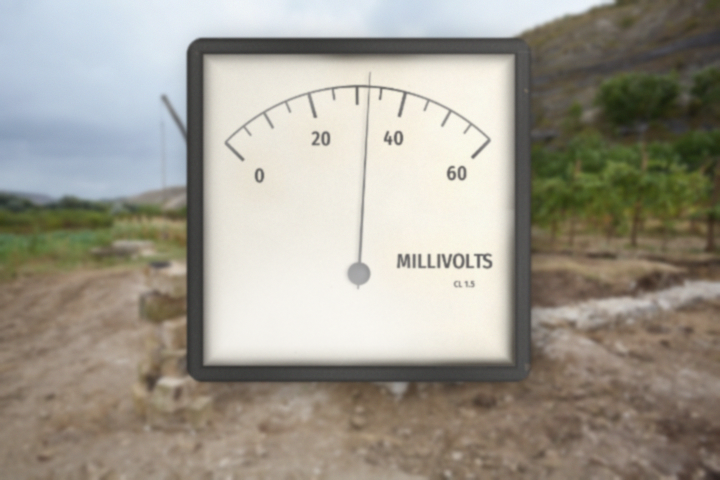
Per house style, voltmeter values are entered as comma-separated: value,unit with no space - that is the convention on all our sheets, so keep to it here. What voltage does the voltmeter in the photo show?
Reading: 32.5,mV
